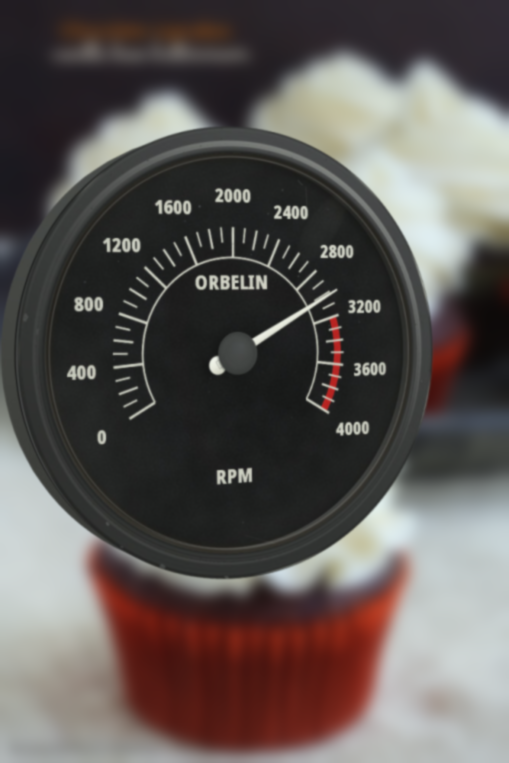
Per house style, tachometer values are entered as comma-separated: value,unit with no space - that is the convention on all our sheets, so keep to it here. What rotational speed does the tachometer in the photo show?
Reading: 3000,rpm
